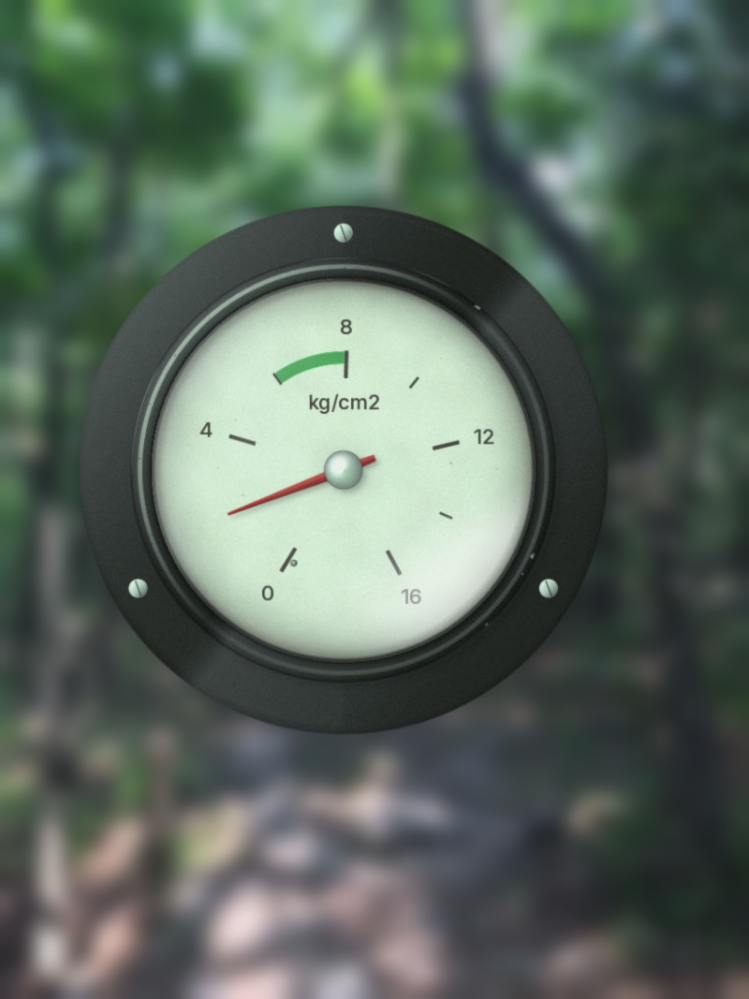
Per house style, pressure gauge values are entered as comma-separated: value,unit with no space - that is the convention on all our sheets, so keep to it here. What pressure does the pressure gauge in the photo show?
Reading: 2,kg/cm²
